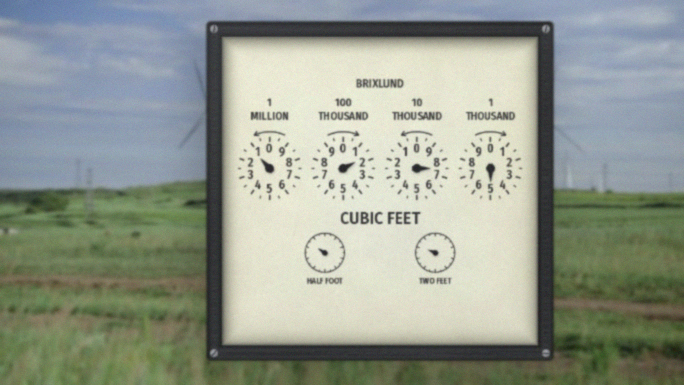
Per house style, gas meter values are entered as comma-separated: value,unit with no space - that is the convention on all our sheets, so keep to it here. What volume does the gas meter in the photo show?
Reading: 117500,ft³
